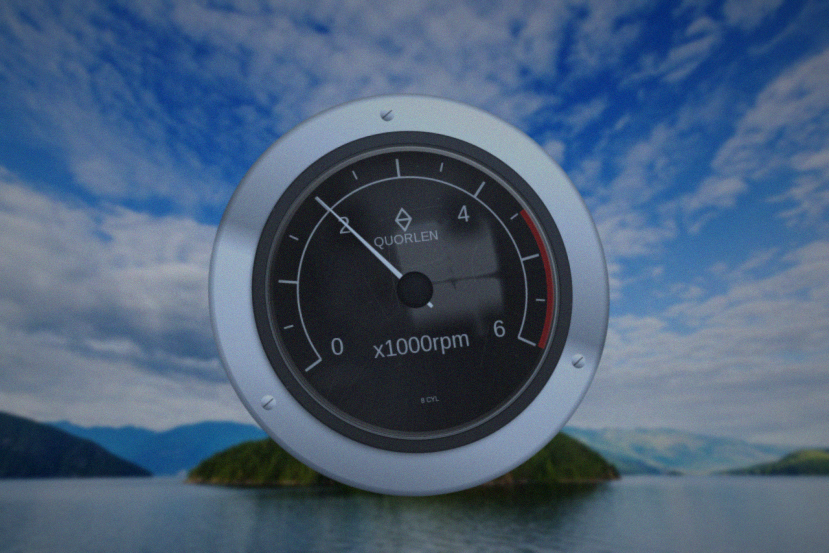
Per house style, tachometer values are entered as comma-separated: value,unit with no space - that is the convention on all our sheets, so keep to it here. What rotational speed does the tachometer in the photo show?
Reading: 2000,rpm
